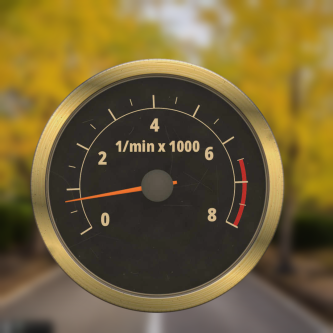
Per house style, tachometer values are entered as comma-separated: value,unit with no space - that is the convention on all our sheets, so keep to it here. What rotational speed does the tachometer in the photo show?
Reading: 750,rpm
